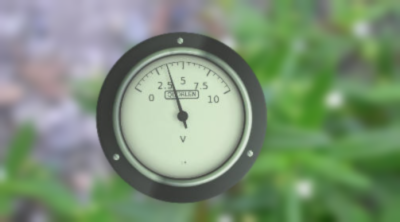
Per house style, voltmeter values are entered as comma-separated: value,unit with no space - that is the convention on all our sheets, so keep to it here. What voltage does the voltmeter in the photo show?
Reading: 3.5,V
